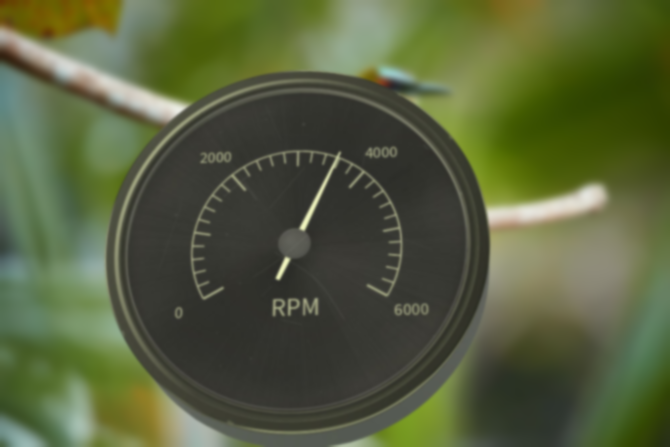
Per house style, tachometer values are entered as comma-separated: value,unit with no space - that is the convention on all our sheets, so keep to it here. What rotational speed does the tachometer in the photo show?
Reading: 3600,rpm
